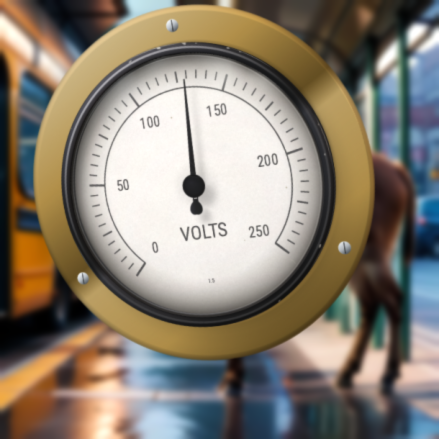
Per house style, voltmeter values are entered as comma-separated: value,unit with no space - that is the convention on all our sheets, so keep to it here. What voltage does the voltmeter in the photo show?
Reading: 130,V
